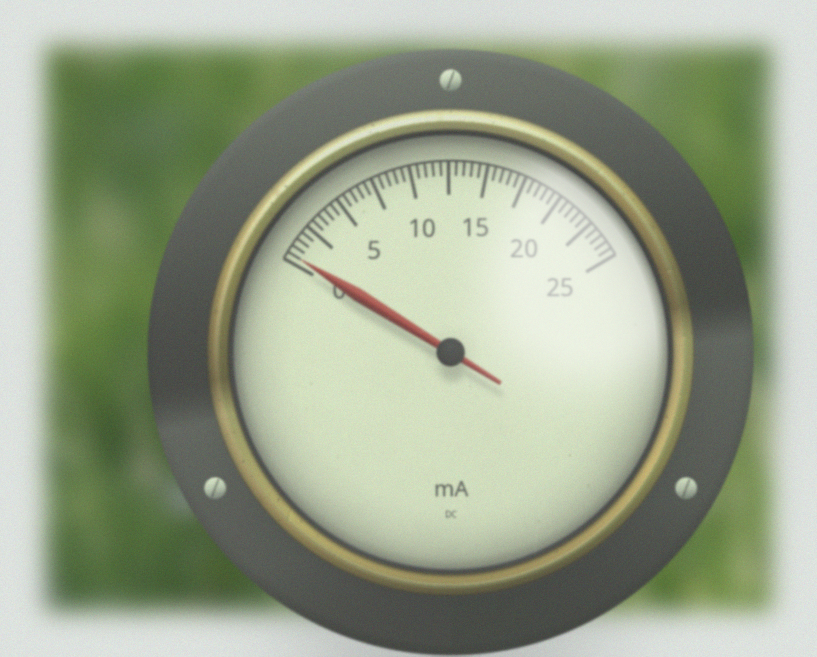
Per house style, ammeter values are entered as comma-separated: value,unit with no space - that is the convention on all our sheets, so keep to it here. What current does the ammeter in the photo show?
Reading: 0.5,mA
